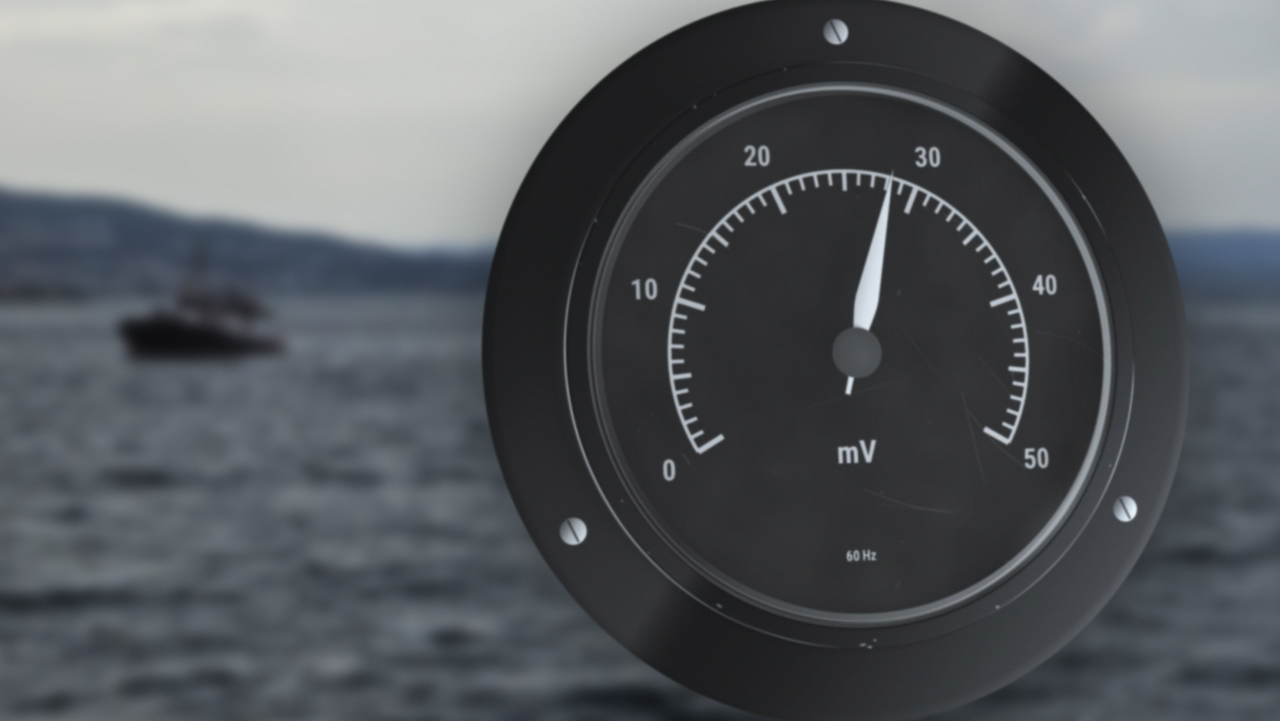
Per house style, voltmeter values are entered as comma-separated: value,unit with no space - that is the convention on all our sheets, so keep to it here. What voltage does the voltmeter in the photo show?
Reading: 28,mV
